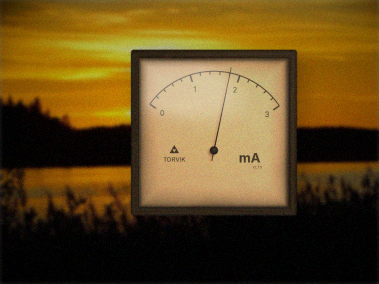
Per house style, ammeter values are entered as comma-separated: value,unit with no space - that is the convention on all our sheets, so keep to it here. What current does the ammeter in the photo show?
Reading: 1.8,mA
